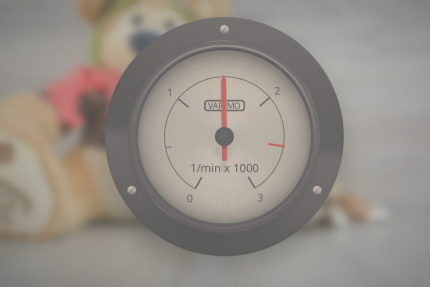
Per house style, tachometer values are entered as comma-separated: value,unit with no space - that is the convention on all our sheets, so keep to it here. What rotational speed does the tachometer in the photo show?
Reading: 1500,rpm
